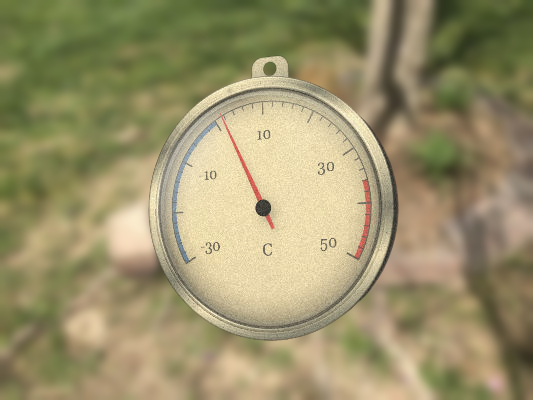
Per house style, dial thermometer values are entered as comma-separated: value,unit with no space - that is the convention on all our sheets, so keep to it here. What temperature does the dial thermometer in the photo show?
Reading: 2,°C
